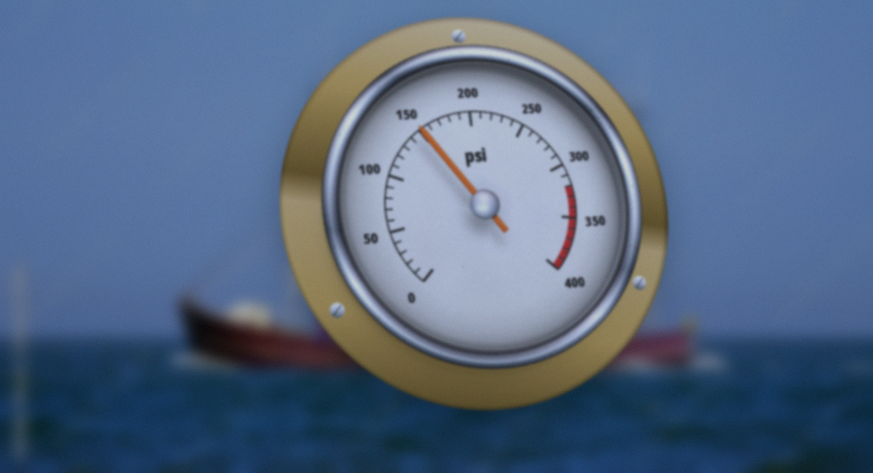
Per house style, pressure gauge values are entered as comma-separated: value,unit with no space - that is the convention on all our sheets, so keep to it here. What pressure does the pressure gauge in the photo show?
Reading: 150,psi
